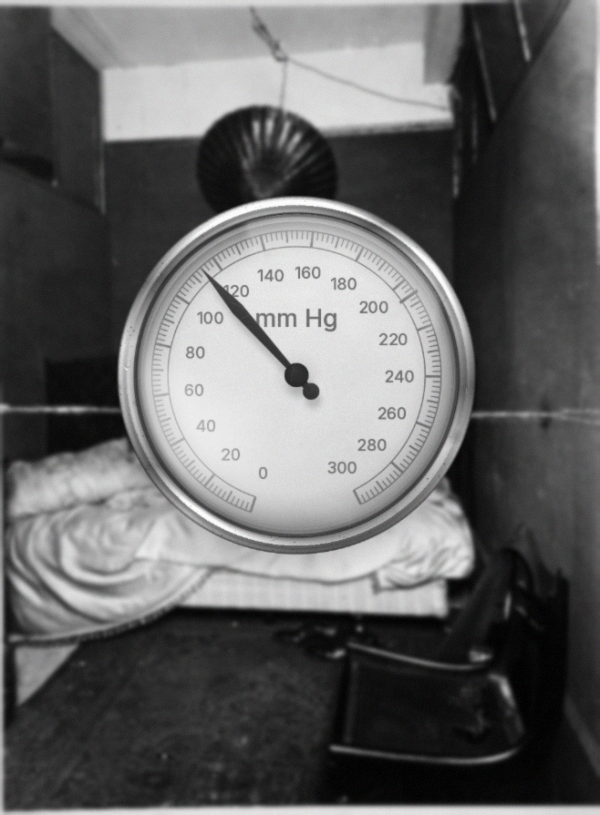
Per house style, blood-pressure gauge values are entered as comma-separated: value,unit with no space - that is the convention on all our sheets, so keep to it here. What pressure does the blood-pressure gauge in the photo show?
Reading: 114,mmHg
